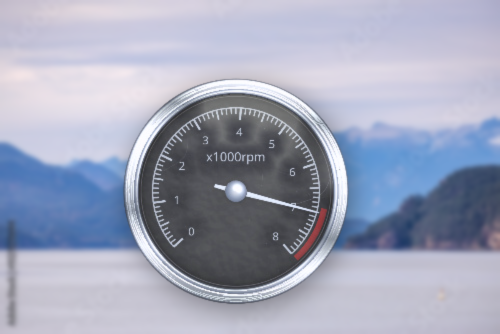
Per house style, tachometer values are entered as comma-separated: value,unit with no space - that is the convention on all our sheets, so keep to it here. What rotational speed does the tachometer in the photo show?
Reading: 7000,rpm
